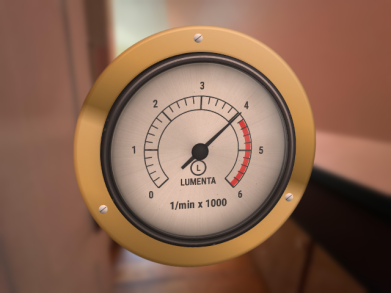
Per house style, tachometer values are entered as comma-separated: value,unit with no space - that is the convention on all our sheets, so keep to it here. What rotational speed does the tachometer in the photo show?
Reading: 4000,rpm
